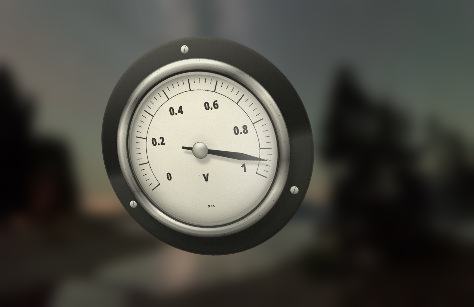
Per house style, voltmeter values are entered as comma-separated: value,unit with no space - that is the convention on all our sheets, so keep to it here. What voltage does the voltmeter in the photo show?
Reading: 0.94,V
